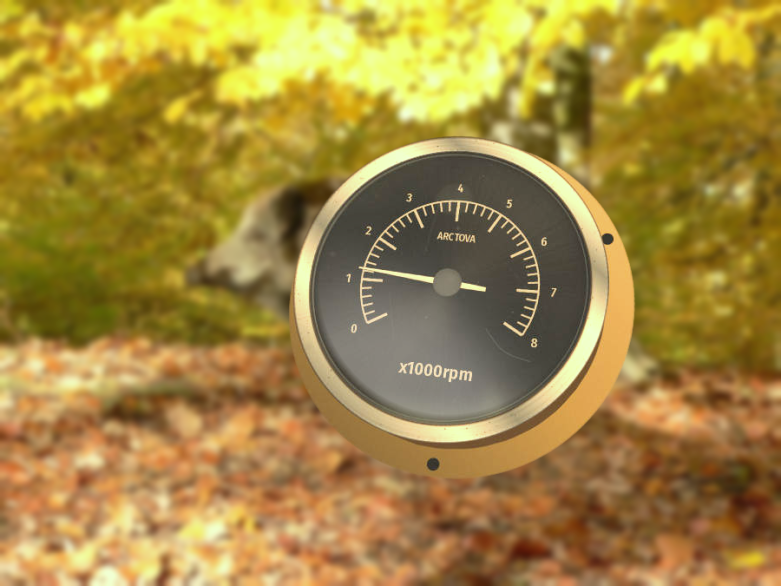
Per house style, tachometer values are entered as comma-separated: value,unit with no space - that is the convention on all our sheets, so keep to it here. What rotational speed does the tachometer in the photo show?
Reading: 1200,rpm
